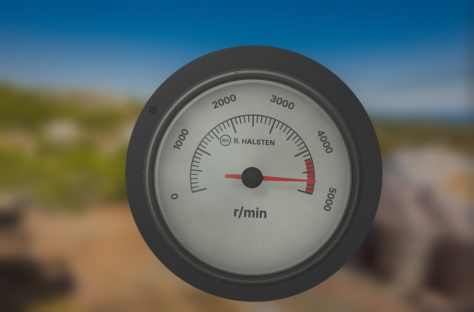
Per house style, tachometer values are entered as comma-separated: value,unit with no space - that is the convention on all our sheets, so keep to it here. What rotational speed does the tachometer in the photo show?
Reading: 4700,rpm
